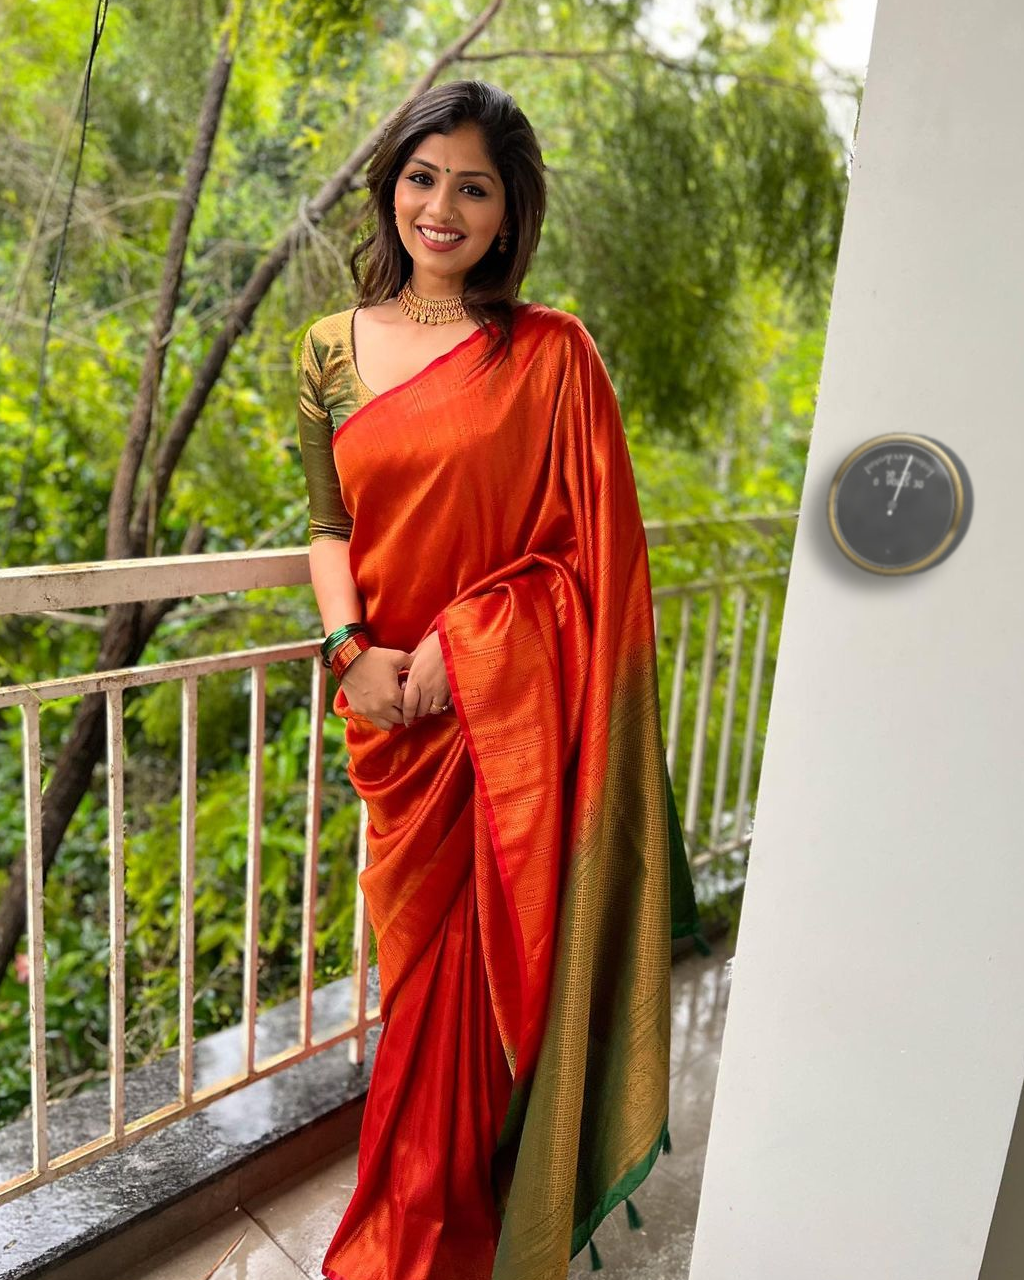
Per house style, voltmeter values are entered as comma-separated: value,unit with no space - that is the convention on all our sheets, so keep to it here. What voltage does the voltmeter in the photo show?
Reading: 20,V
